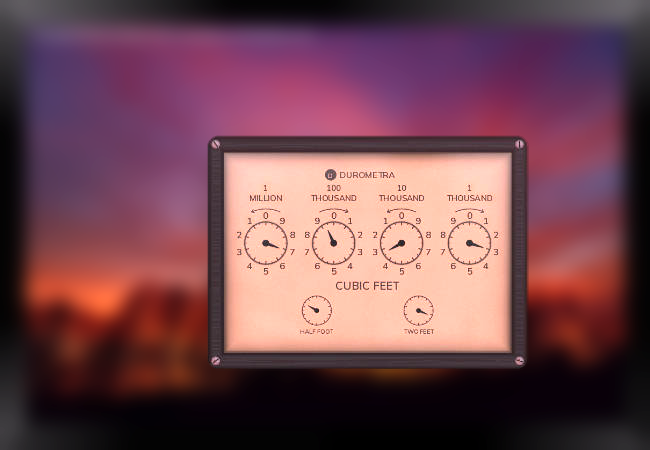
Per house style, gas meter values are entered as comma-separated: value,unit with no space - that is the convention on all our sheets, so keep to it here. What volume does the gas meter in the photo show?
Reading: 693300,ft³
